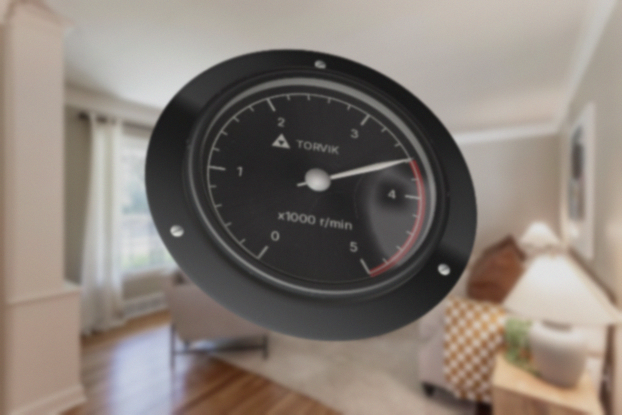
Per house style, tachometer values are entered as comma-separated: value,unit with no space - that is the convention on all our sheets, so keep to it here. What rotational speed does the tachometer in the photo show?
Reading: 3600,rpm
